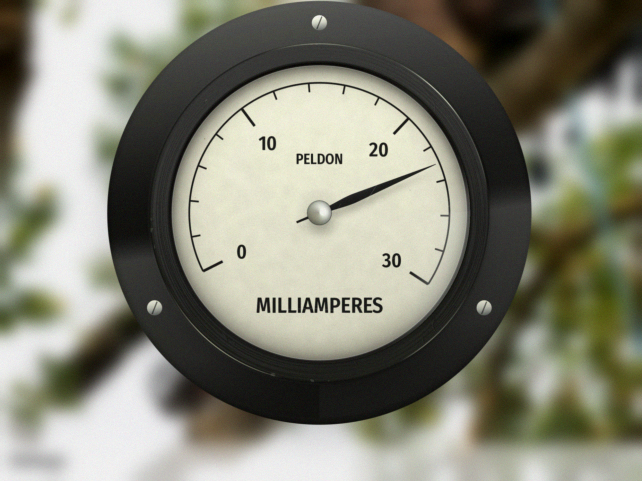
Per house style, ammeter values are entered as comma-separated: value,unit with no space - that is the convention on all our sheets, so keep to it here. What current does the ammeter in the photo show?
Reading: 23,mA
